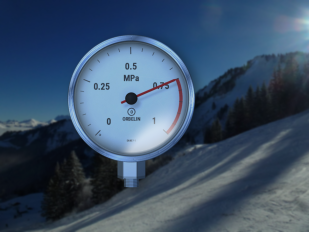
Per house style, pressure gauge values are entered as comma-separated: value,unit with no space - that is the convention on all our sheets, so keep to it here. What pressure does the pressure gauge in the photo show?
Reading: 0.75,MPa
